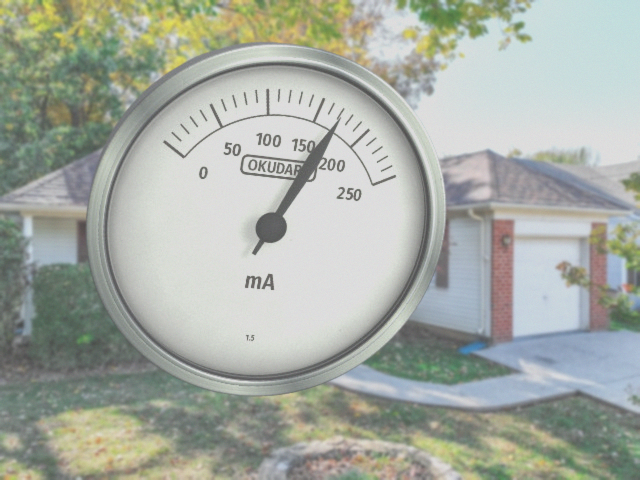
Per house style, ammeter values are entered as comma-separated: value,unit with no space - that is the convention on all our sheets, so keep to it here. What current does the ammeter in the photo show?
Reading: 170,mA
